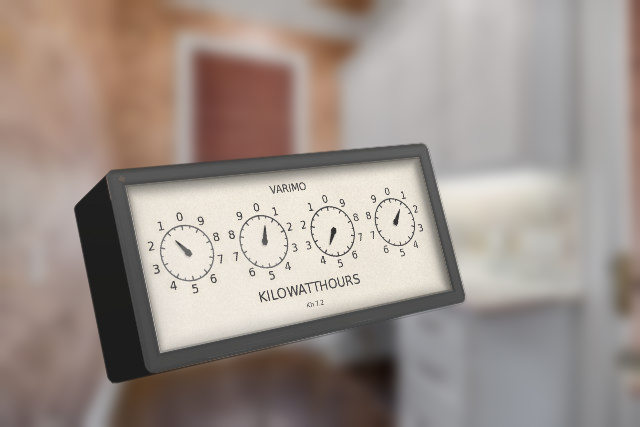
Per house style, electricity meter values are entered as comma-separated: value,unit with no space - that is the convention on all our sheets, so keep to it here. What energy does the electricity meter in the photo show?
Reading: 1041,kWh
